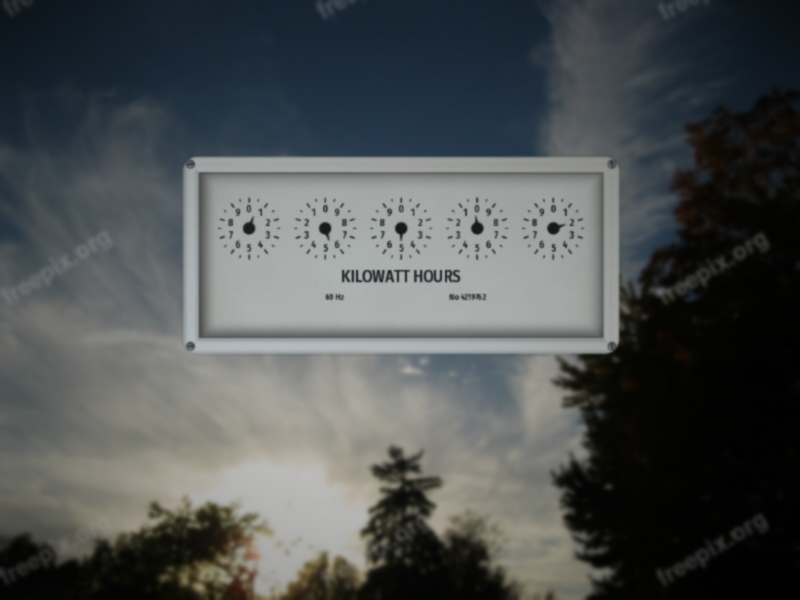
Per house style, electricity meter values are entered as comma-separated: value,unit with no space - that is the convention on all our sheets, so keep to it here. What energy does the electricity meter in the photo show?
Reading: 5502,kWh
